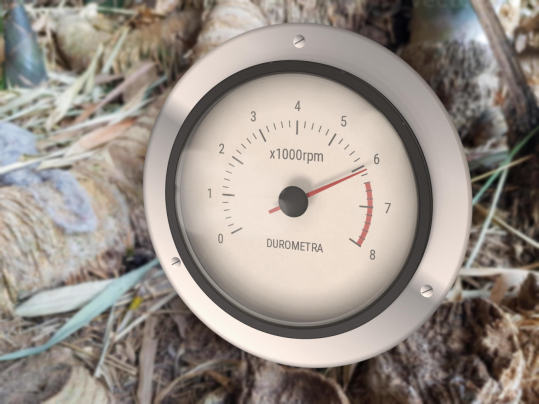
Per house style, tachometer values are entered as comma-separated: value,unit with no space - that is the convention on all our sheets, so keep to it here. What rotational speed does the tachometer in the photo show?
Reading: 6100,rpm
